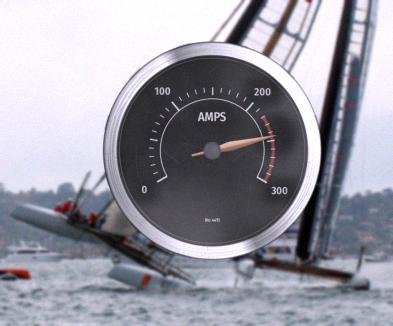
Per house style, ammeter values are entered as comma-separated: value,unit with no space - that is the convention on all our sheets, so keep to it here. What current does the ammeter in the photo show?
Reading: 245,A
